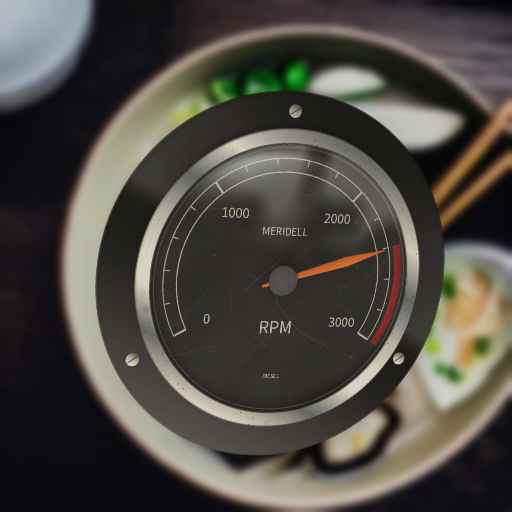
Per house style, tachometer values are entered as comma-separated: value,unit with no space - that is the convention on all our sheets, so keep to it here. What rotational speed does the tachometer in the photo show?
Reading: 2400,rpm
